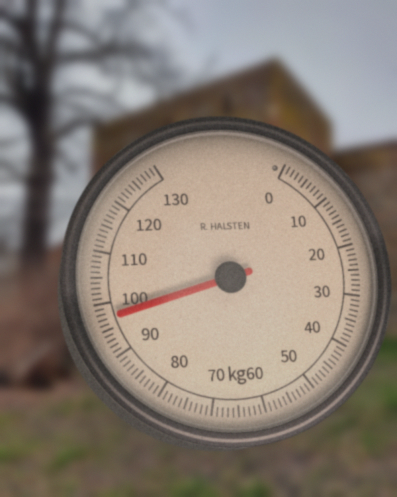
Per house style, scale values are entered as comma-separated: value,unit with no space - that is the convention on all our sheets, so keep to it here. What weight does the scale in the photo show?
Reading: 97,kg
